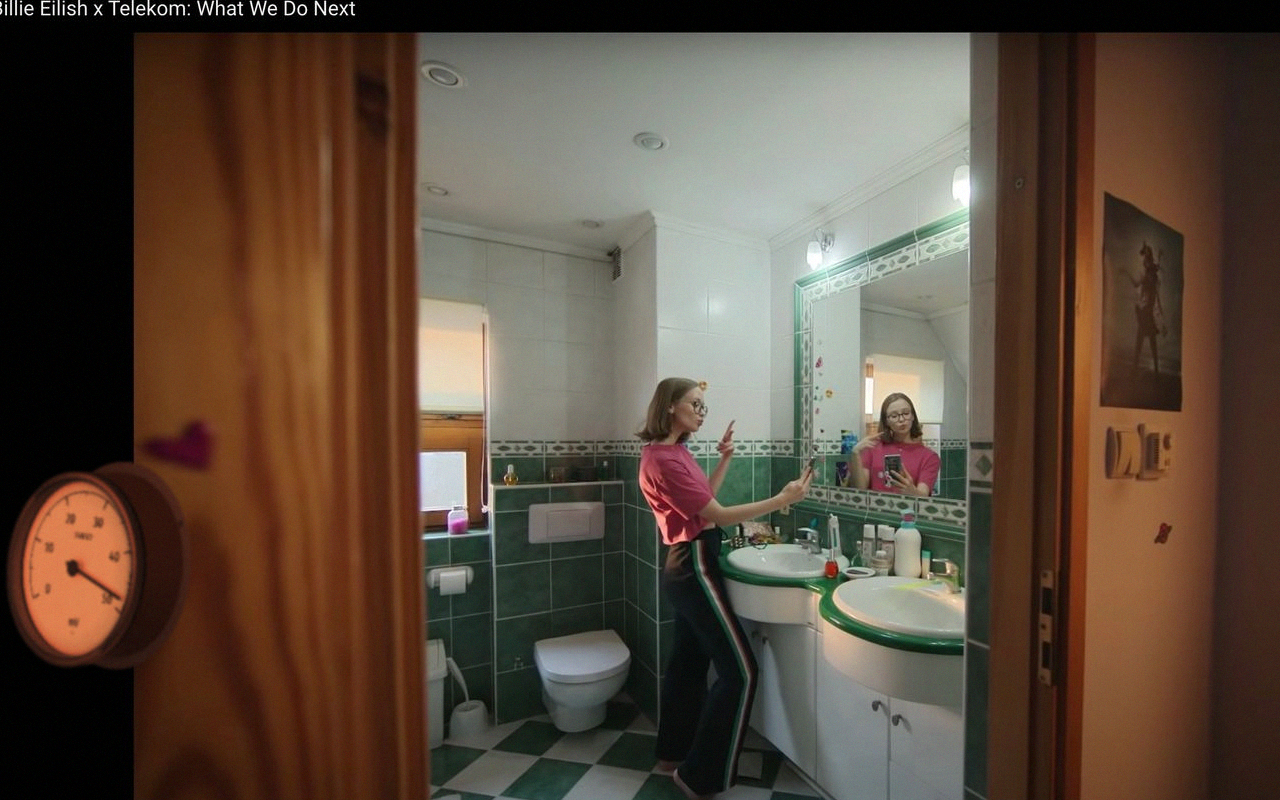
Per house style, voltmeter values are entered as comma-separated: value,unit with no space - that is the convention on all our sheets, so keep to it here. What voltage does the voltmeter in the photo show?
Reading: 47.5,mV
